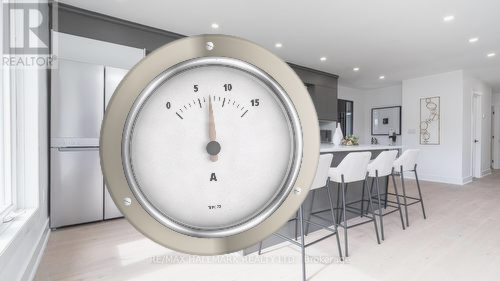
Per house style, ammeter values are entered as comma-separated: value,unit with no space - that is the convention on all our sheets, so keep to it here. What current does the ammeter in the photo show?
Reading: 7,A
